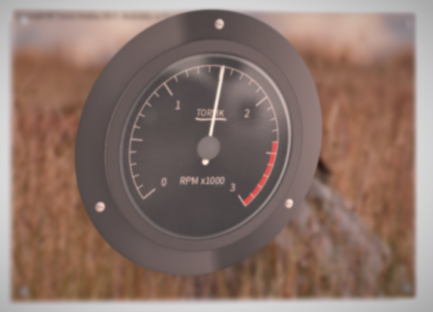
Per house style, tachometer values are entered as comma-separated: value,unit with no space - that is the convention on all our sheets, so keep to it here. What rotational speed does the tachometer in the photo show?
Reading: 1500,rpm
